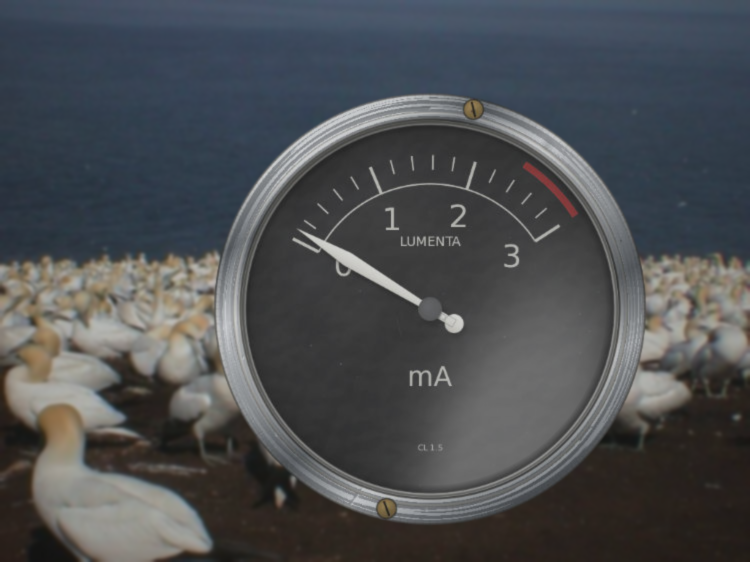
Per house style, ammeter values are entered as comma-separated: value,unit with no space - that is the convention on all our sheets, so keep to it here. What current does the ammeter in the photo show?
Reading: 0.1,mA
